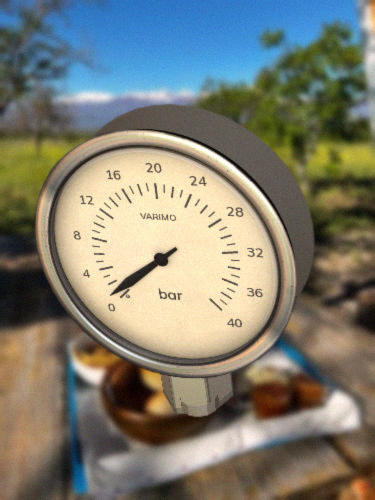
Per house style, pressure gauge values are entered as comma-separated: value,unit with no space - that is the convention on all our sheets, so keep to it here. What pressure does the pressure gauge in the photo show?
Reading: 1,bar
